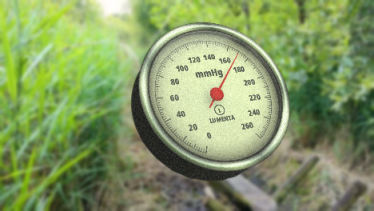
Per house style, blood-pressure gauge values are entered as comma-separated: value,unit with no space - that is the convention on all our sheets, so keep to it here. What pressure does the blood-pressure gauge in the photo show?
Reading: 170,mmHg
